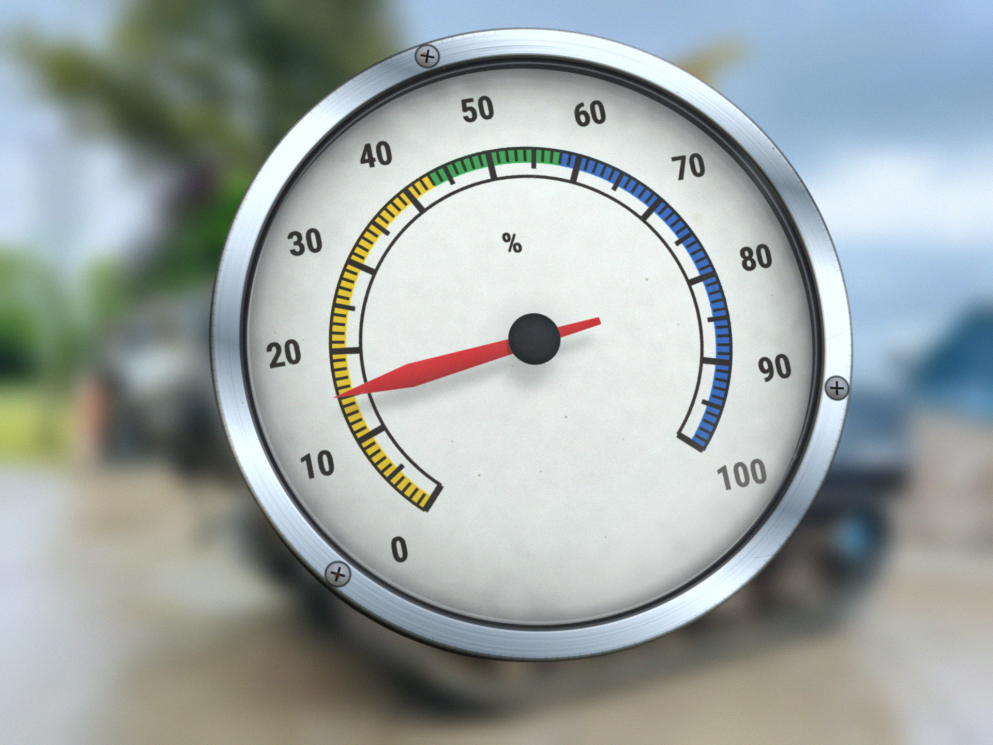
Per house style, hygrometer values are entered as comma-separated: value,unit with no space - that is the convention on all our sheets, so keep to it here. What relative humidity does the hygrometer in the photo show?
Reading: 15,%
